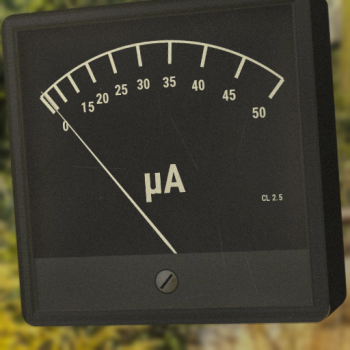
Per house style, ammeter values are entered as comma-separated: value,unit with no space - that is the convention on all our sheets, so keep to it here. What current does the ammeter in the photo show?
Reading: 5,µA
